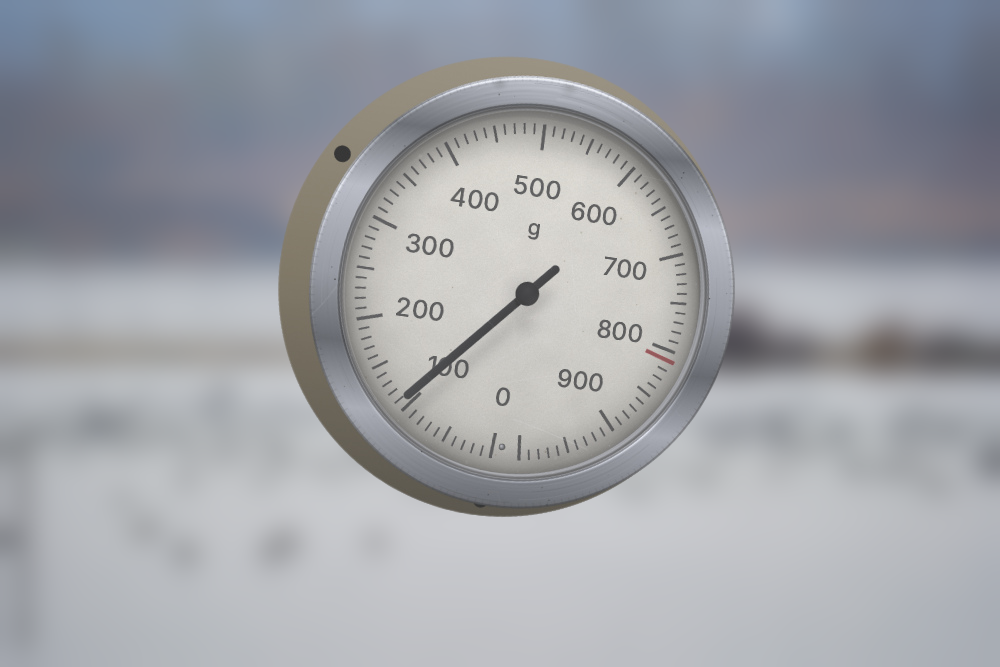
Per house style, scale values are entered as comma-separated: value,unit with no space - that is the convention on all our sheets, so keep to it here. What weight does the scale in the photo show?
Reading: 110,g
